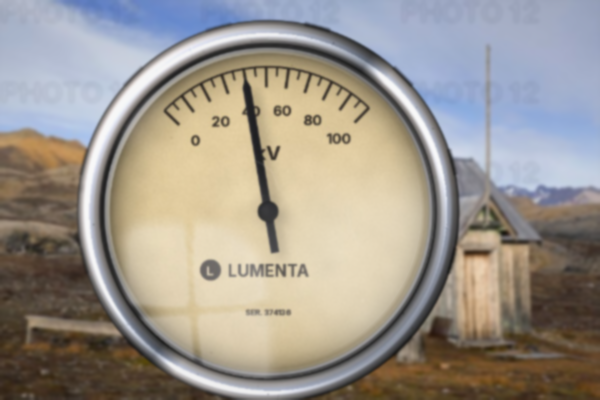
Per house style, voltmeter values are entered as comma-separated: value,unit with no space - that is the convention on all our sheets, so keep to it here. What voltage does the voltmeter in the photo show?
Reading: 40,kV
